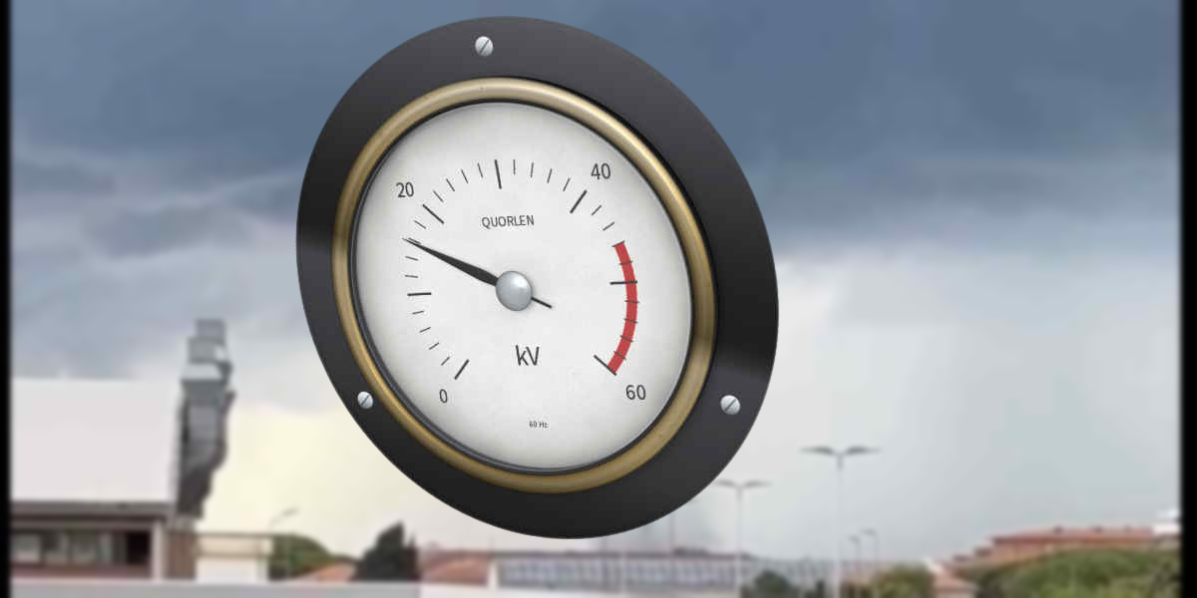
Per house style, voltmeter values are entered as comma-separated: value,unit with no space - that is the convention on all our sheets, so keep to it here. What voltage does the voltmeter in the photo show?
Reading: 16,kV
